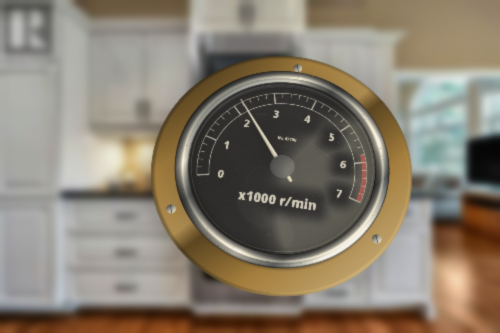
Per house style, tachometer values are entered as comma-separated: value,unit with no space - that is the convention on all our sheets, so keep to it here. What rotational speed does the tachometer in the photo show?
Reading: 2200,rpm
